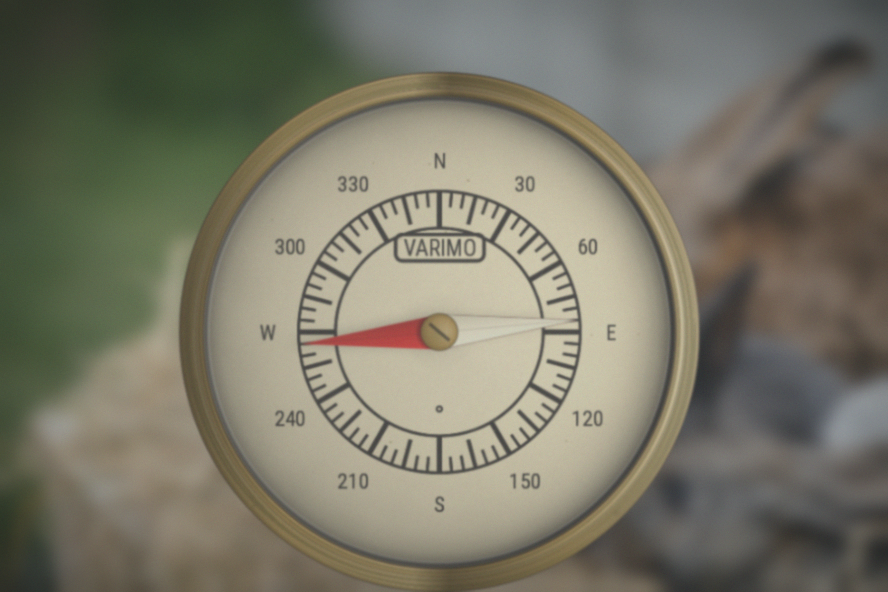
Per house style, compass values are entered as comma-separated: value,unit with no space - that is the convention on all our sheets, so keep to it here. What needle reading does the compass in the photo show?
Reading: 265,°
